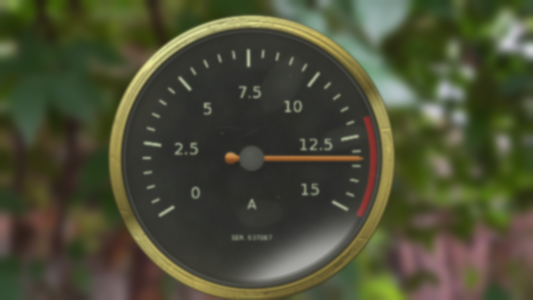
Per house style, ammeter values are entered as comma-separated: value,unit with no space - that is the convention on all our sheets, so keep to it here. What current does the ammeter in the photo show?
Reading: 13.25,A
